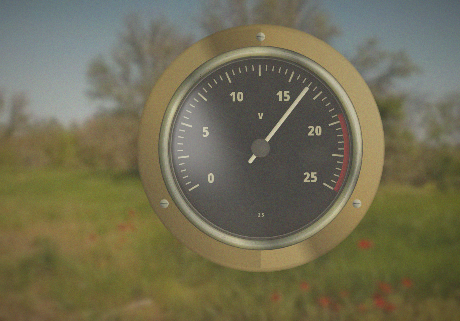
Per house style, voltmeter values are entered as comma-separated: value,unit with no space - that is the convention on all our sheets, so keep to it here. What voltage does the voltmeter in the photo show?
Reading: 16.5,V
